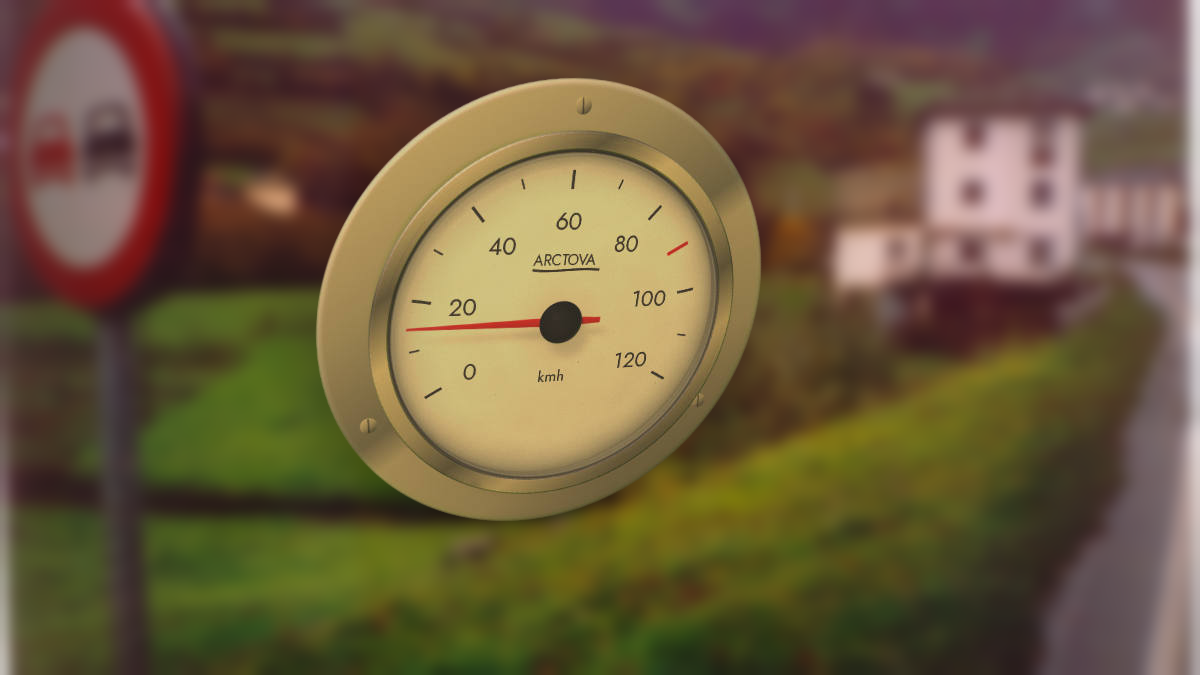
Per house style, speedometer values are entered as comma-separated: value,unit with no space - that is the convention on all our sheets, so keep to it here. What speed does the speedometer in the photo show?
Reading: 15,km/h
